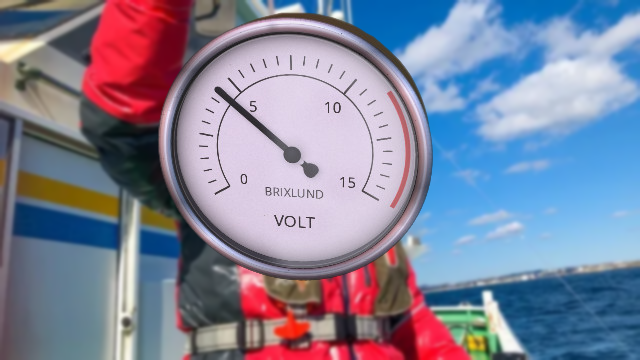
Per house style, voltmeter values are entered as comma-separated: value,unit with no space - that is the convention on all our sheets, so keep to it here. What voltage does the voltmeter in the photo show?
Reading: 4.5,V
